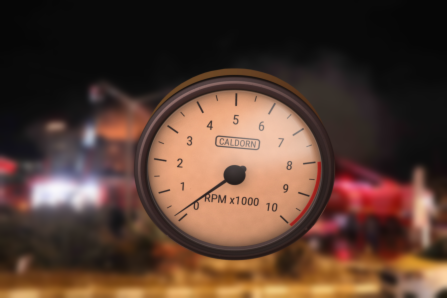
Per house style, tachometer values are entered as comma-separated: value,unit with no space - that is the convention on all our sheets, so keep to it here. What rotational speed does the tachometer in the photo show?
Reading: 250,rpm
